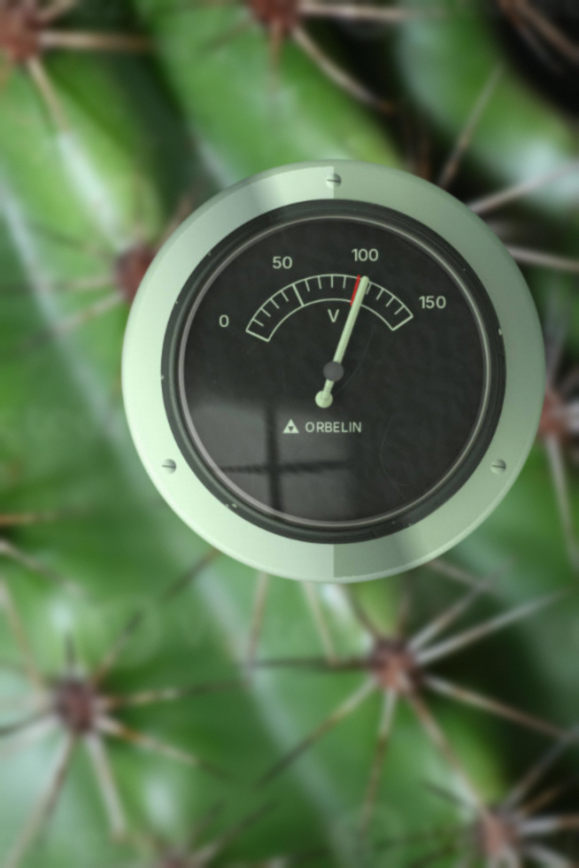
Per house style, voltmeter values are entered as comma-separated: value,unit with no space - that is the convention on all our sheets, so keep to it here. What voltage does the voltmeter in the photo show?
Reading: 105,V
